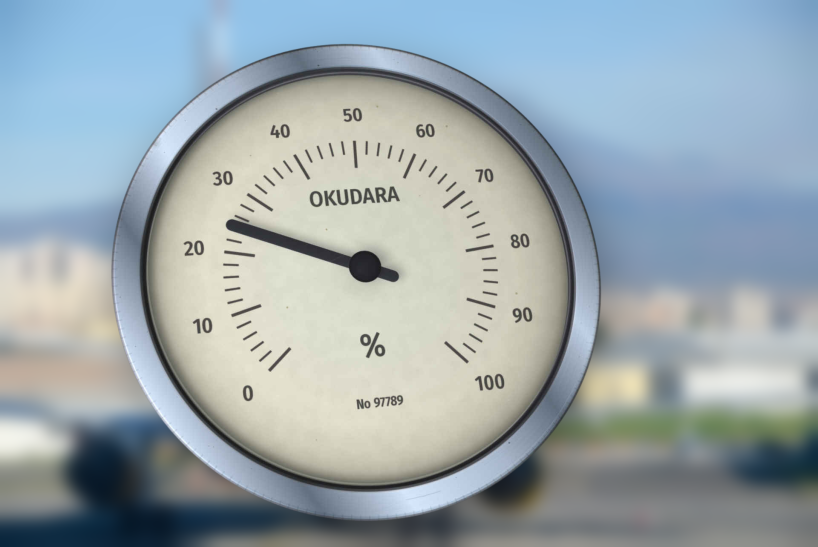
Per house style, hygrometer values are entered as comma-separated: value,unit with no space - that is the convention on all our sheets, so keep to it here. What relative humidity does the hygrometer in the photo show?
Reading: 24,%
